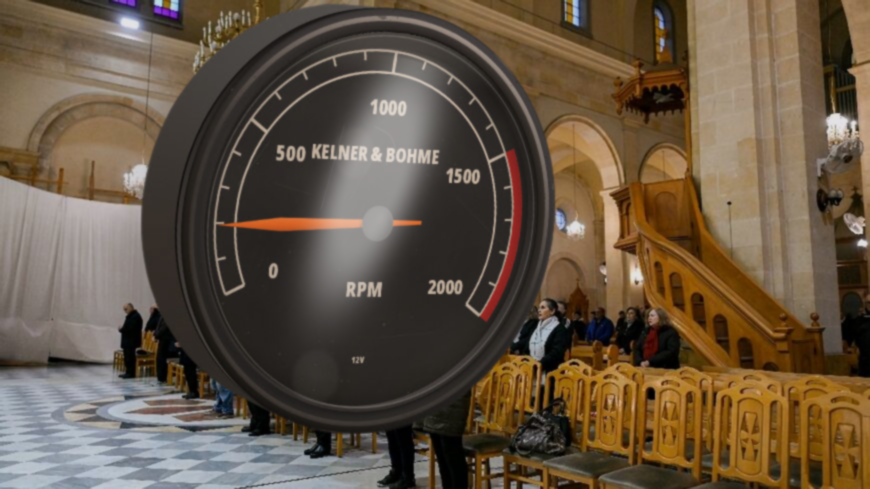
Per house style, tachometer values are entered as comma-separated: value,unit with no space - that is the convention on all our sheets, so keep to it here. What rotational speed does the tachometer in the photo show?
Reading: 200,rpm
